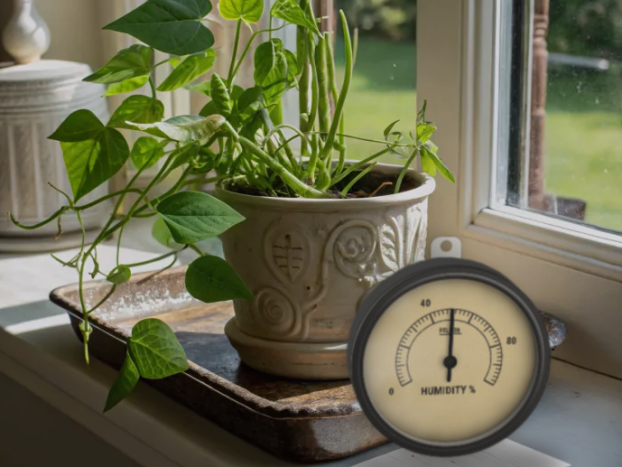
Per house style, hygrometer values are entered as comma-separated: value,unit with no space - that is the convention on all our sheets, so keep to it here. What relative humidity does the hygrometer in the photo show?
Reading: 50,%
